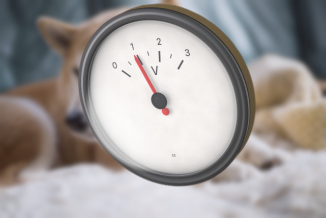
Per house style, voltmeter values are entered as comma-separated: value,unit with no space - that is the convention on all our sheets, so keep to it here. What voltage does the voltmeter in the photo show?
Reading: 1,V
